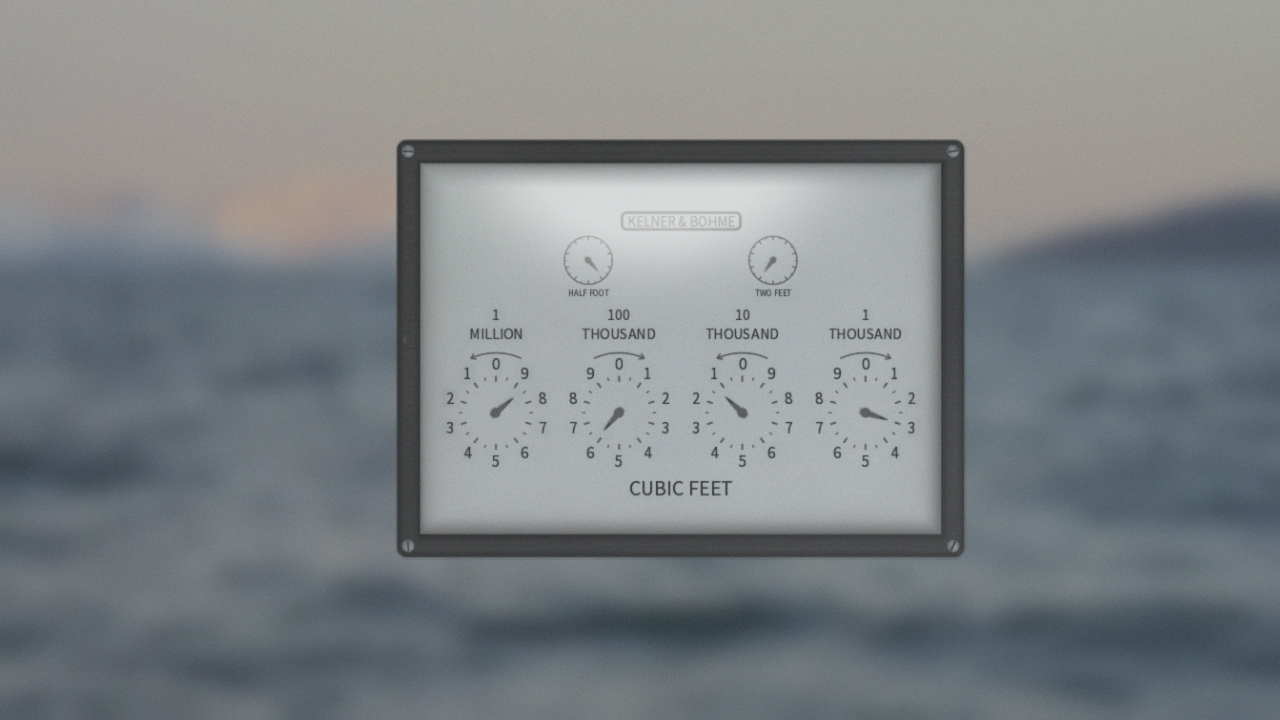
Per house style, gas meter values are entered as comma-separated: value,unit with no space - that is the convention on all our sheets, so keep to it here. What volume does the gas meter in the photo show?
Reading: 861300,ft³
